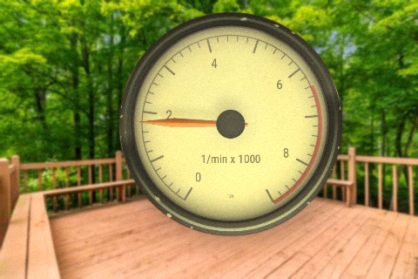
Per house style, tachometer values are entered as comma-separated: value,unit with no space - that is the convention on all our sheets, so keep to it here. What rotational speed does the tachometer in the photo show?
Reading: 1800,rpm
